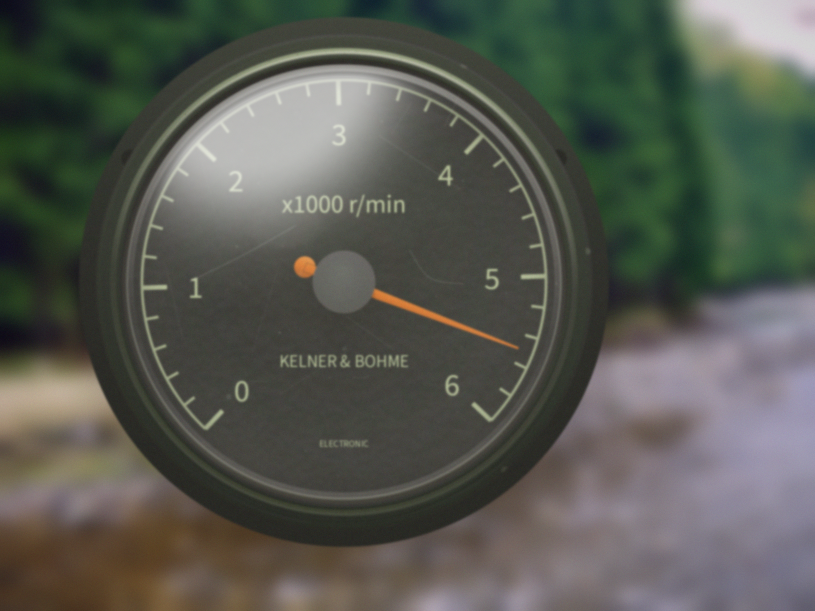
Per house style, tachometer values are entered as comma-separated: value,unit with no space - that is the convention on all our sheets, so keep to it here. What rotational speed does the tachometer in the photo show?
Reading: 5500,rpm
